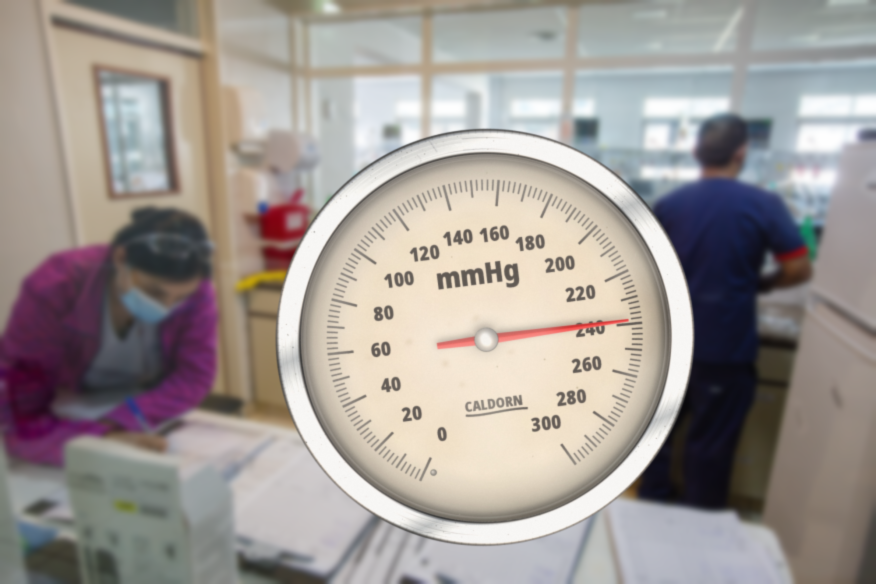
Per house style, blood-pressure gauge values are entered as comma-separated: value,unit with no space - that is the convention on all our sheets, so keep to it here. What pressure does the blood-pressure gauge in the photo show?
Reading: 238,mmHg
